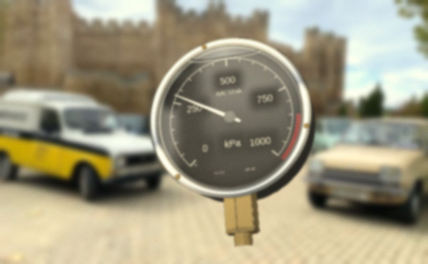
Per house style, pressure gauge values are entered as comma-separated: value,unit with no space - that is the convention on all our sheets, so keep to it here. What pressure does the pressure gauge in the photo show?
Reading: 275,kPa
